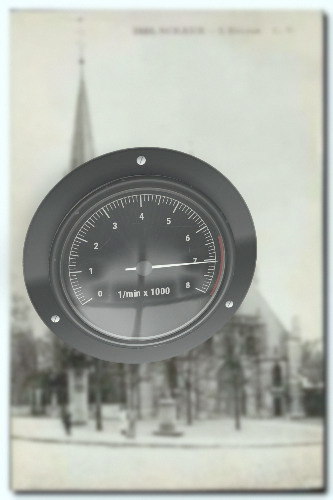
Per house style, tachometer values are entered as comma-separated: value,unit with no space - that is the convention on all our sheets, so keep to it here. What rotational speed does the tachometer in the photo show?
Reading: 7000,rpm
